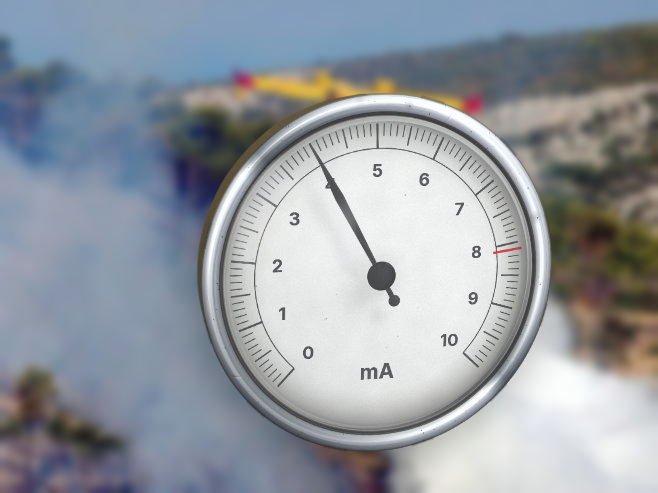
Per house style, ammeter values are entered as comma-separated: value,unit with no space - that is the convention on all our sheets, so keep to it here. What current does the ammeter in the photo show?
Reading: 4,mA
